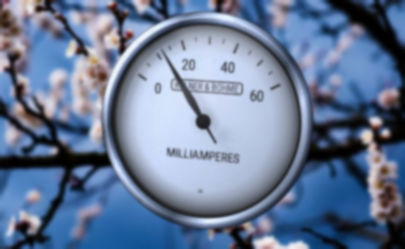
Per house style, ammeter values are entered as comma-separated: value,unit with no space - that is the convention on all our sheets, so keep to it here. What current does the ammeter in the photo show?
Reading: 12.5,mA
